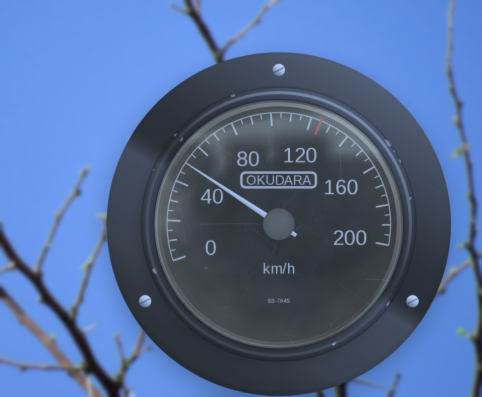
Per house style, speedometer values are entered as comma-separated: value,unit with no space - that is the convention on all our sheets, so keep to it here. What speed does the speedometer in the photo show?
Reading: 50,km/h
